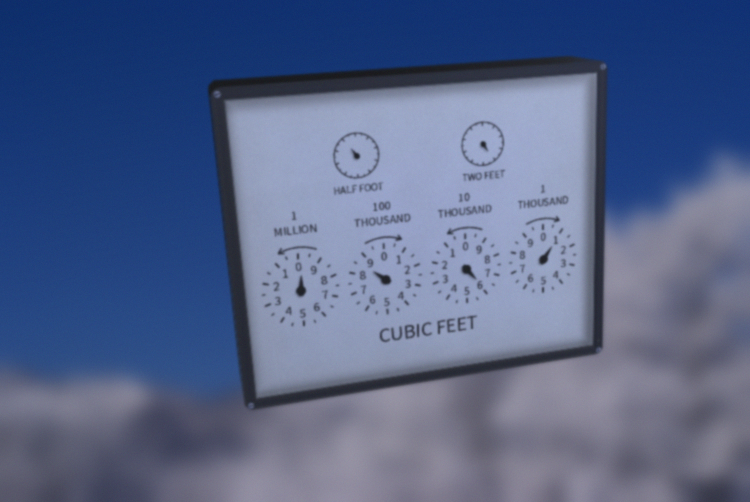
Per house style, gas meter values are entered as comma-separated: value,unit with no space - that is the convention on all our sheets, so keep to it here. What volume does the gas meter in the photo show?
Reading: 986100,ft³
